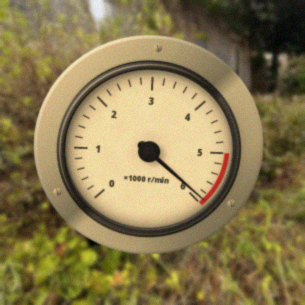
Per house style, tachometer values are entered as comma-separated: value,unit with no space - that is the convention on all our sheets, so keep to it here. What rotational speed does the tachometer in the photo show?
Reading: 5900,rpm
